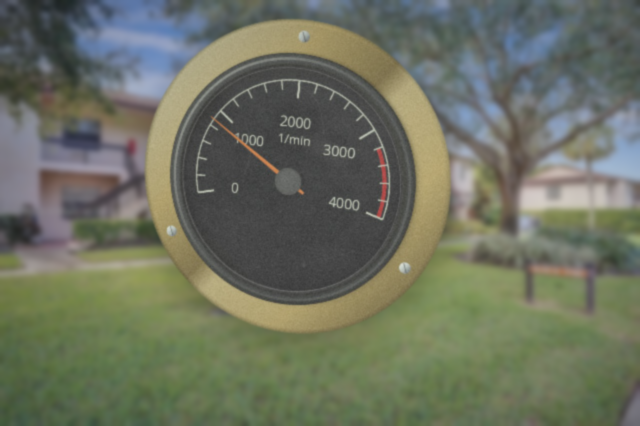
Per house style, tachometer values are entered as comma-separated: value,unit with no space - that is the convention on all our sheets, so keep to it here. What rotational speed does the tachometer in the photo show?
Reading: 900,rpm
